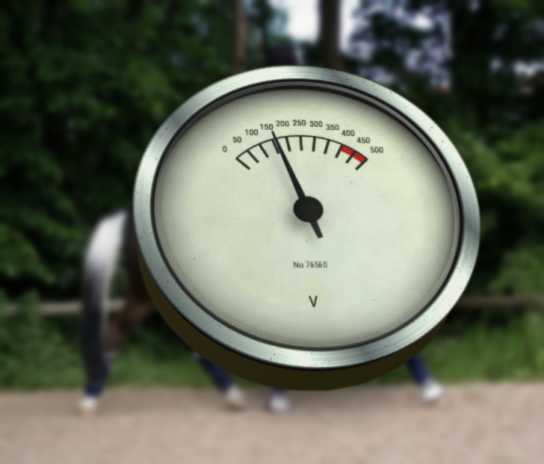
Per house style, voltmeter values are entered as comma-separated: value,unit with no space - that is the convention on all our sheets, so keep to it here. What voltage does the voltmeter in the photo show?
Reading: 150,V
